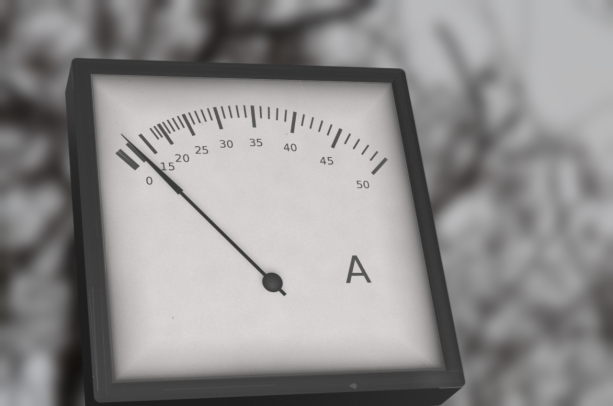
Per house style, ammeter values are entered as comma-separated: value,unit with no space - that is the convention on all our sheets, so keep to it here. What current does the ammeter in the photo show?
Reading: 10,A
